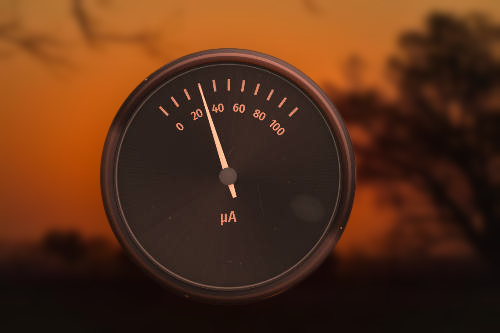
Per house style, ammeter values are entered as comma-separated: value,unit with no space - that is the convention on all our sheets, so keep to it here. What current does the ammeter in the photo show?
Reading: 30,µA
